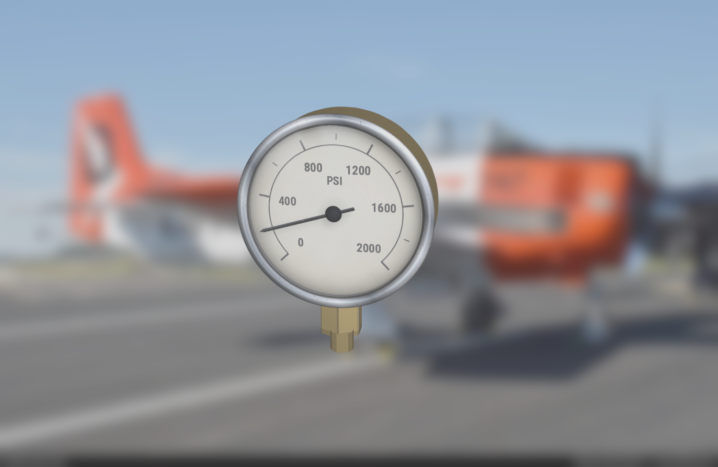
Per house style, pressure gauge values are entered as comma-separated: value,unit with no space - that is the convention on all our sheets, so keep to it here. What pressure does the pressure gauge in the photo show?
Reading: 200,psi
